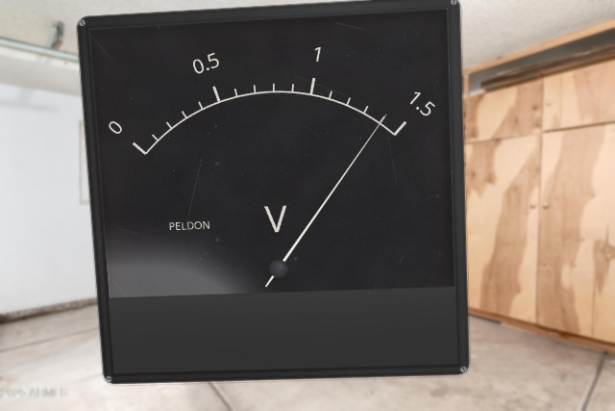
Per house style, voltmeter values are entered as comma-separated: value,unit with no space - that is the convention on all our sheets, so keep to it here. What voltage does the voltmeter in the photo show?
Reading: 1.4,V
